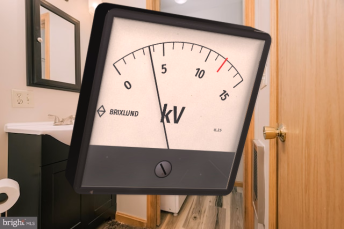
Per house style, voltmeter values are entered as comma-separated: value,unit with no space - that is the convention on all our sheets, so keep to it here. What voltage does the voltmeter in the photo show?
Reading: 3.5,kV
